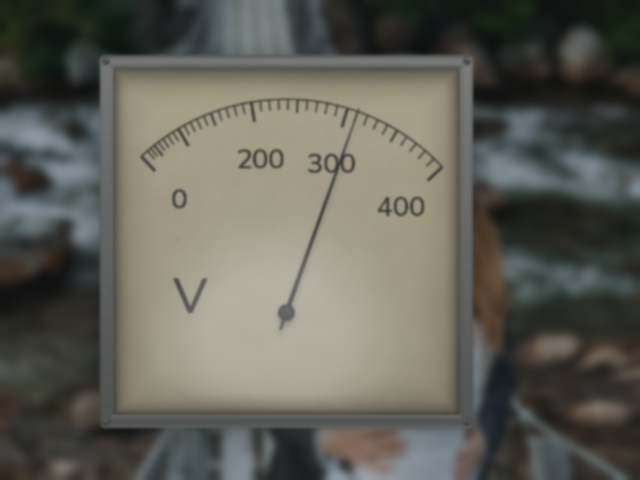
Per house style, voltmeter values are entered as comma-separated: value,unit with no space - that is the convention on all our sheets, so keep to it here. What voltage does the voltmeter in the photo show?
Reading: 310,V
